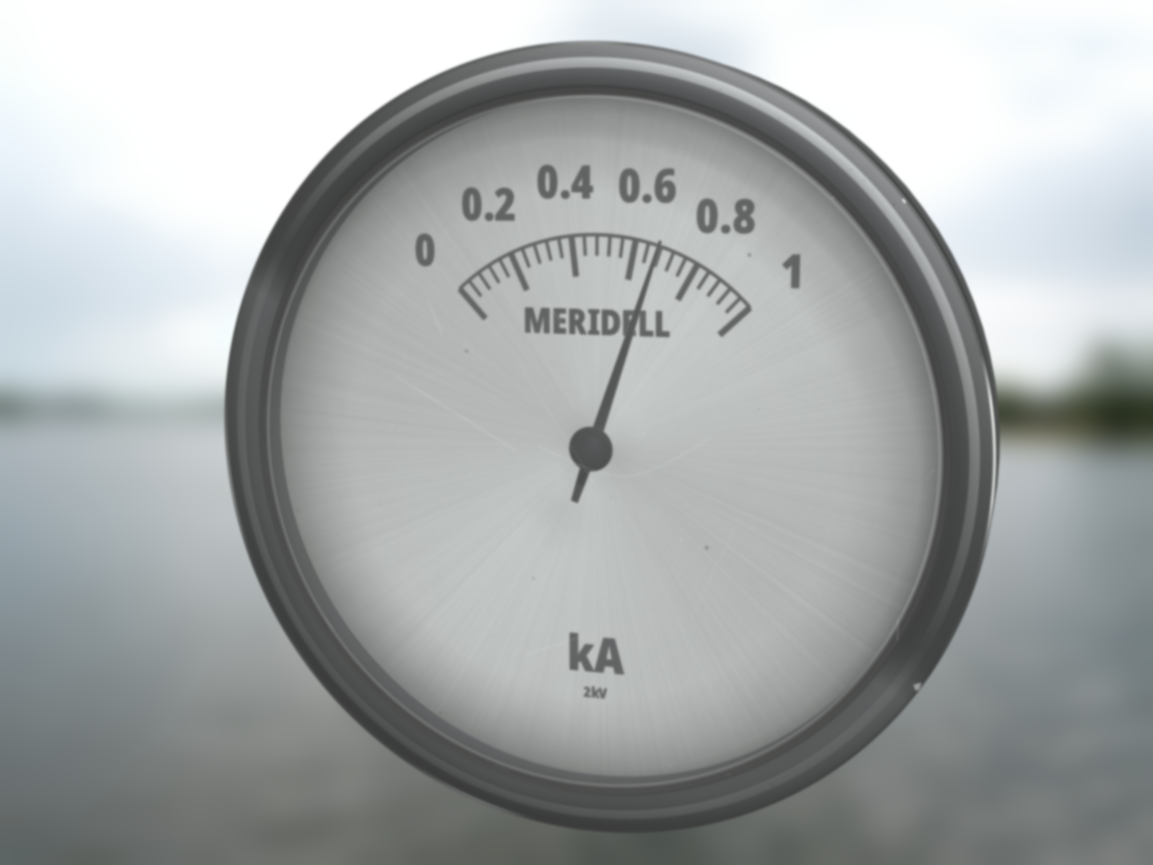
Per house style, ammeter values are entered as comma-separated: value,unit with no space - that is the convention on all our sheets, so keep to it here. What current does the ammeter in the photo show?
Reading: 0.68,kA
